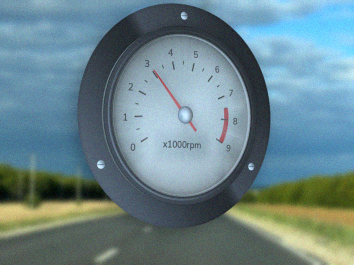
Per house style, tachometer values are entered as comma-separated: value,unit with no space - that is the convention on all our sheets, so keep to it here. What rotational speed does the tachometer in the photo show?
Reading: 3000,rpm
